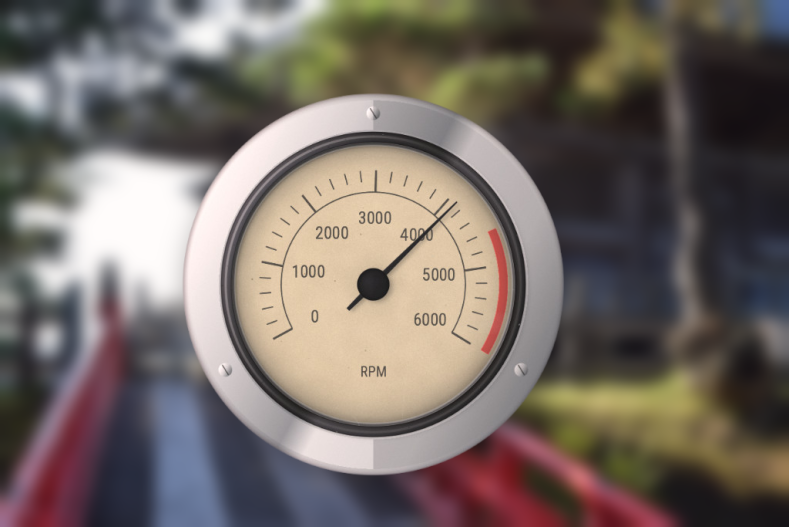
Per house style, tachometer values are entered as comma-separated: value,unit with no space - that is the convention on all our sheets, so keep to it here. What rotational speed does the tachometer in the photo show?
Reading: 4100,rpm
